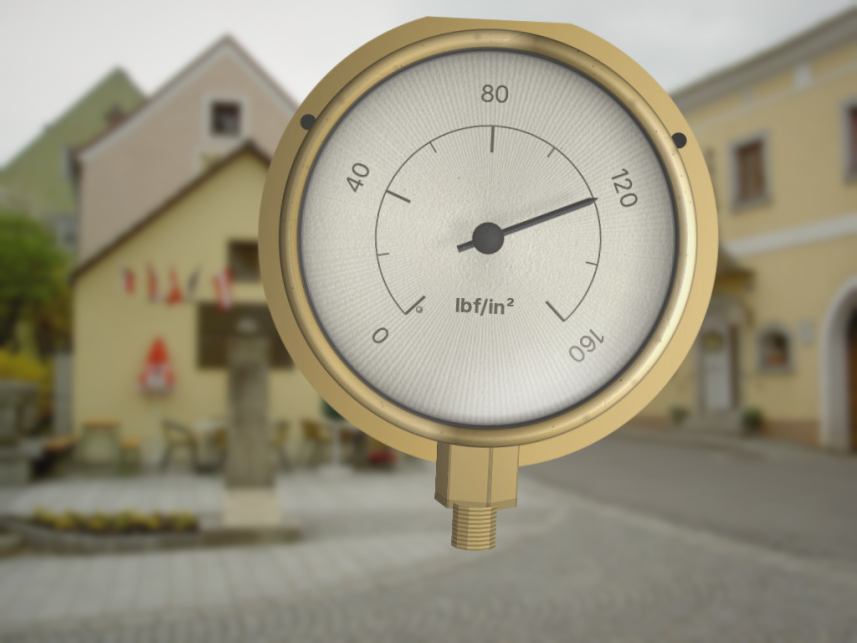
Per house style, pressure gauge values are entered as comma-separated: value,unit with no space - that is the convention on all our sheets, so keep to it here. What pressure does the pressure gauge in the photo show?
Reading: 120,psi
